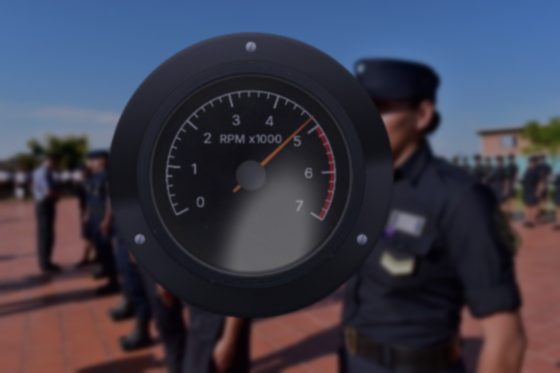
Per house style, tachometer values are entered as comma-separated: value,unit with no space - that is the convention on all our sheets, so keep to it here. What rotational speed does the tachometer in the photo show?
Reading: 4800,rpm
